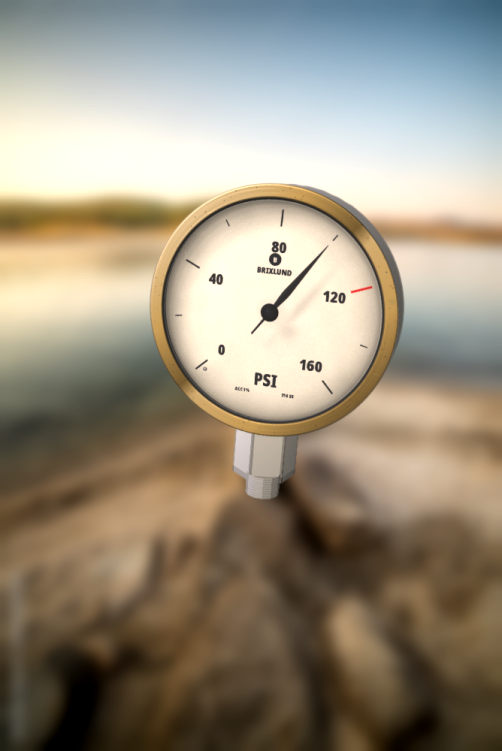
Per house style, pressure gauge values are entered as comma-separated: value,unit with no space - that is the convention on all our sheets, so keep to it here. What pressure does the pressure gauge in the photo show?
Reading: 100,psi
